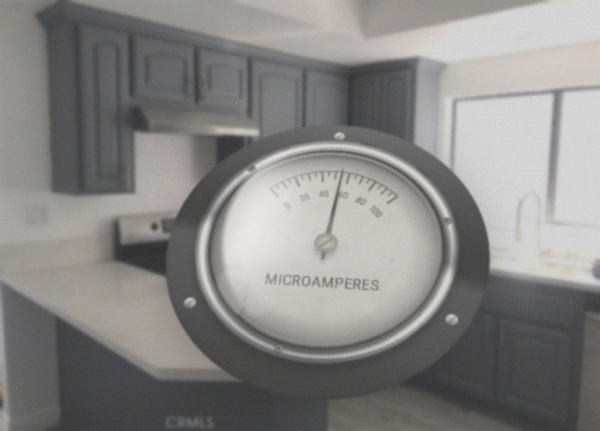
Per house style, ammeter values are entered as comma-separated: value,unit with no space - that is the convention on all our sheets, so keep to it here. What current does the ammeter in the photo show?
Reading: 55,µA
